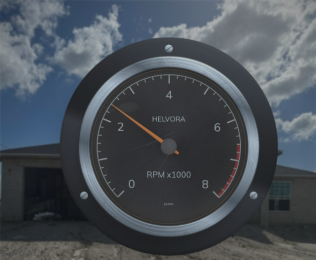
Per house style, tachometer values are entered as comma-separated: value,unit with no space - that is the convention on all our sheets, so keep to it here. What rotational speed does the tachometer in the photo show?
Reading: 2400,rpm
